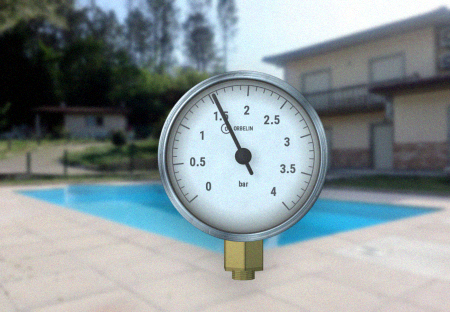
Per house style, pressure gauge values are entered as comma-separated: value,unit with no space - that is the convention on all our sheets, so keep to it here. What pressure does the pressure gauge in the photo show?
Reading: 1.55,bar
